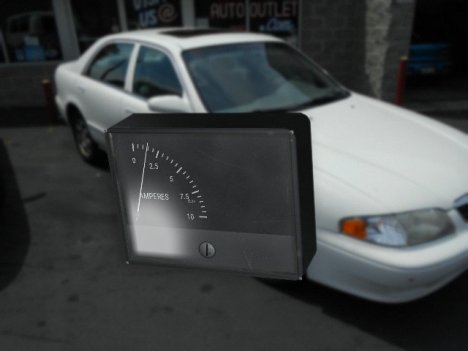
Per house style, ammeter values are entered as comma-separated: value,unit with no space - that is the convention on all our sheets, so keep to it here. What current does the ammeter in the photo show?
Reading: 1.5,A
